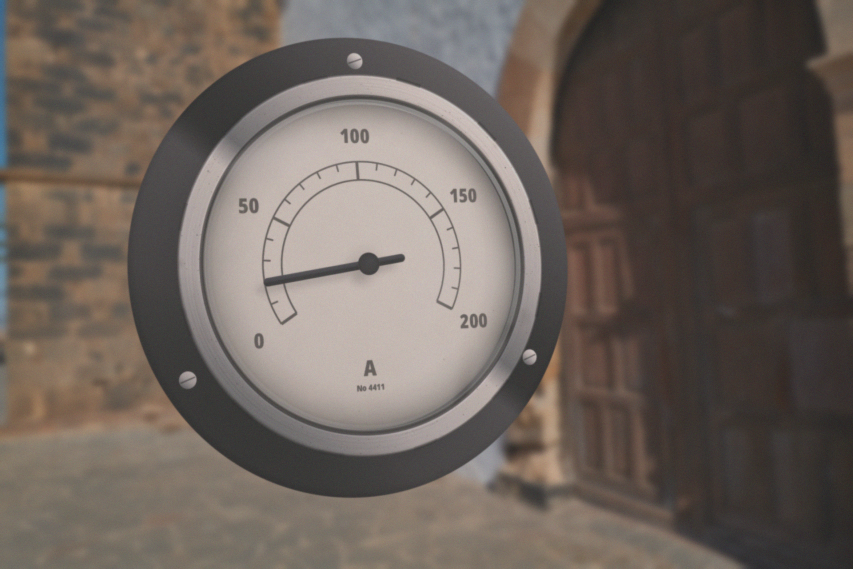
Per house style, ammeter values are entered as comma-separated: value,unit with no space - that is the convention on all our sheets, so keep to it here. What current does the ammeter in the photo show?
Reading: 20,A
